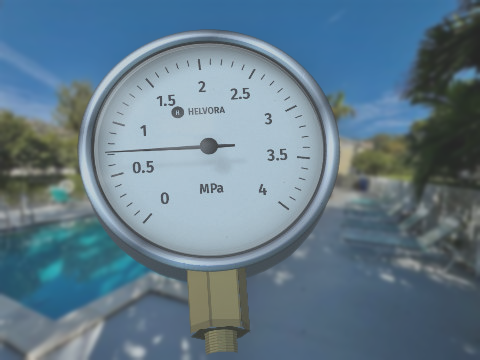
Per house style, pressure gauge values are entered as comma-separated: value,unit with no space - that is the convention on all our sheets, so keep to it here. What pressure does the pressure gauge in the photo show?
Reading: 0.7,MPa
